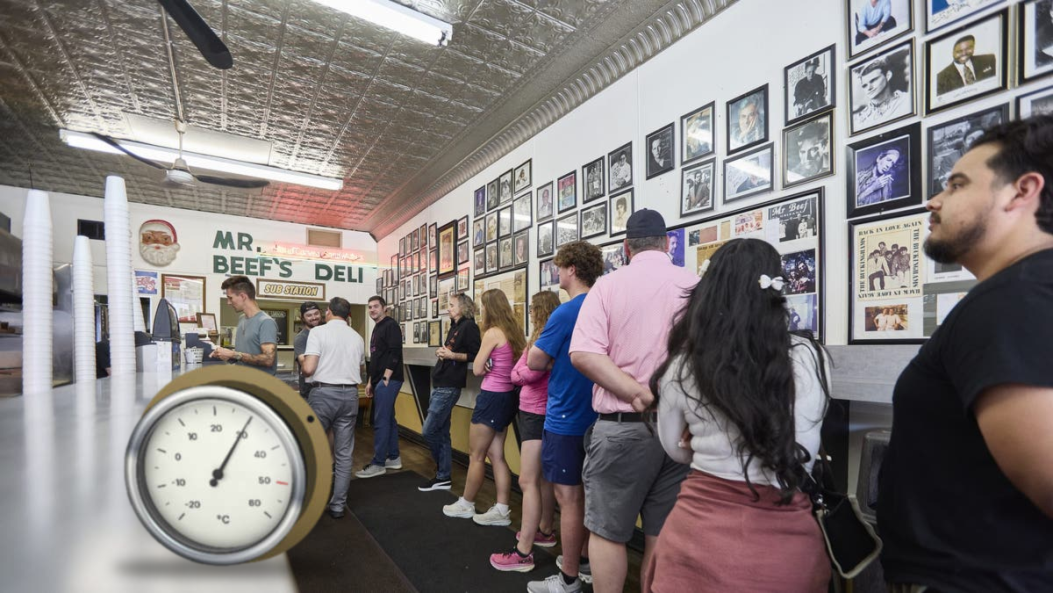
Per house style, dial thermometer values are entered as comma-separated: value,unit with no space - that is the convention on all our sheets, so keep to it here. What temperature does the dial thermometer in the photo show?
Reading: 30,°C
